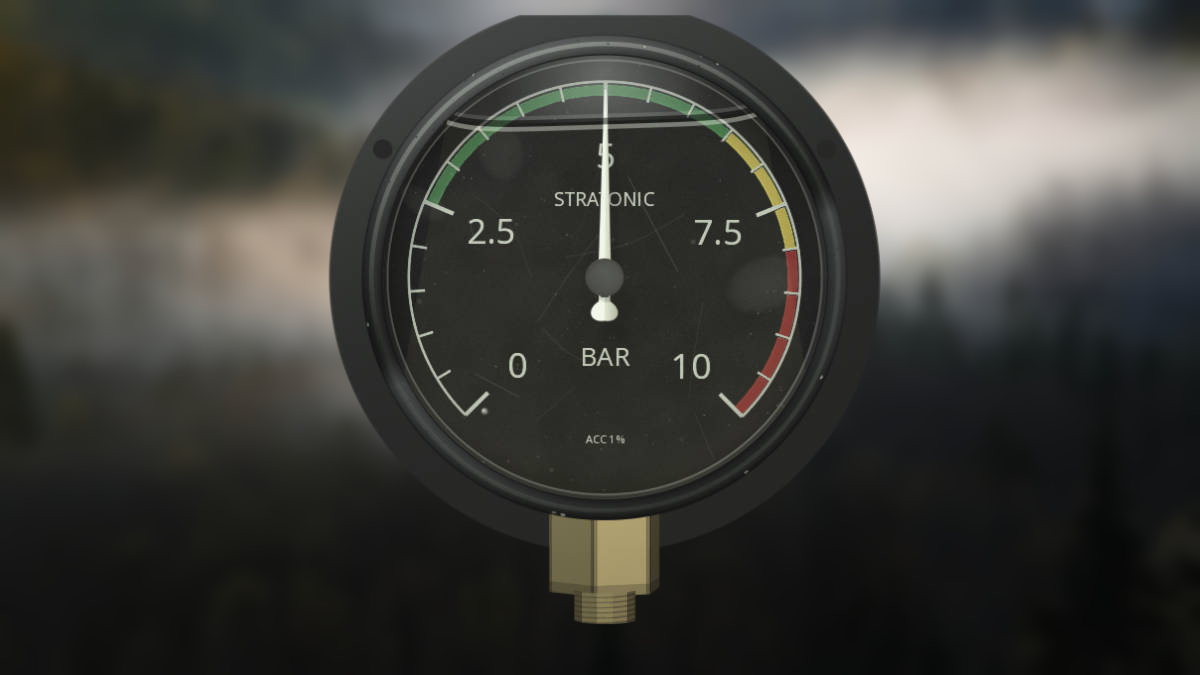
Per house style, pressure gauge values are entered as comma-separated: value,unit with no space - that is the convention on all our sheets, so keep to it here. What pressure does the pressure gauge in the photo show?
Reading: 5,bar
